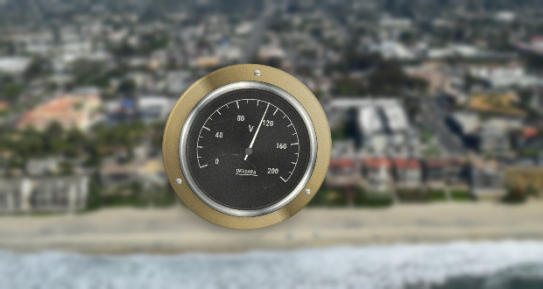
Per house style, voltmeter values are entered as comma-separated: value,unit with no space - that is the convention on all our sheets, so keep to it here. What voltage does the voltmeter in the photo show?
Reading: 110,V
